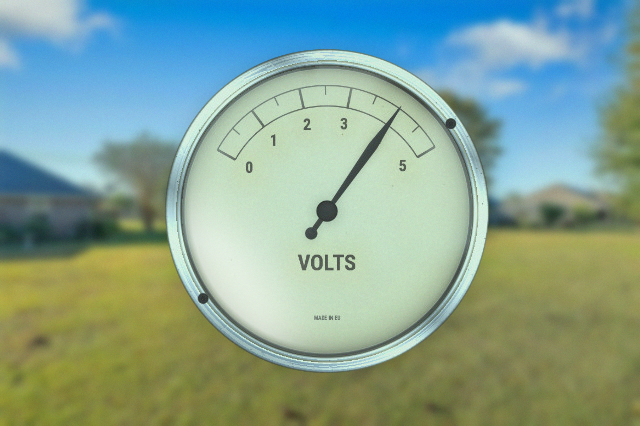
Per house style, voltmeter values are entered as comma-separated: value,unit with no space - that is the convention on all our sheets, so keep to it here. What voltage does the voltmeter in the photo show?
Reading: 4,V
